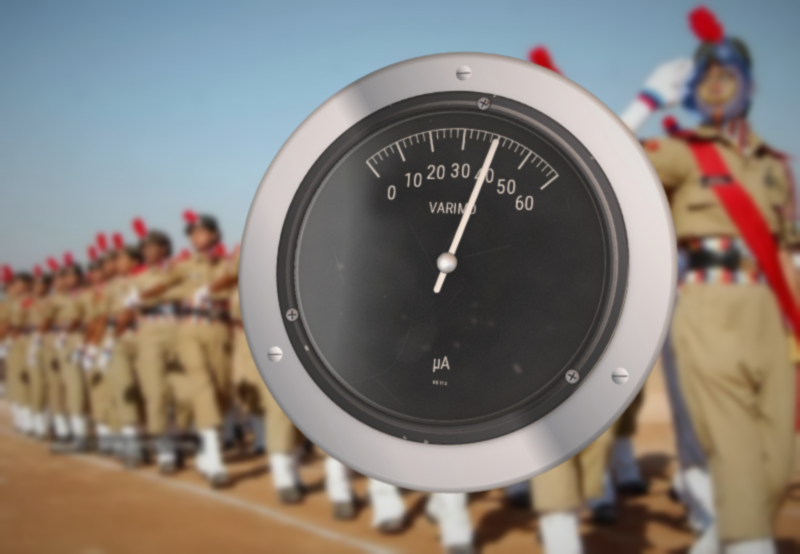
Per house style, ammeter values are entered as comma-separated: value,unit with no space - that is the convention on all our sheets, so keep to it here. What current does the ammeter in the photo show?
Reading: 40,µA
